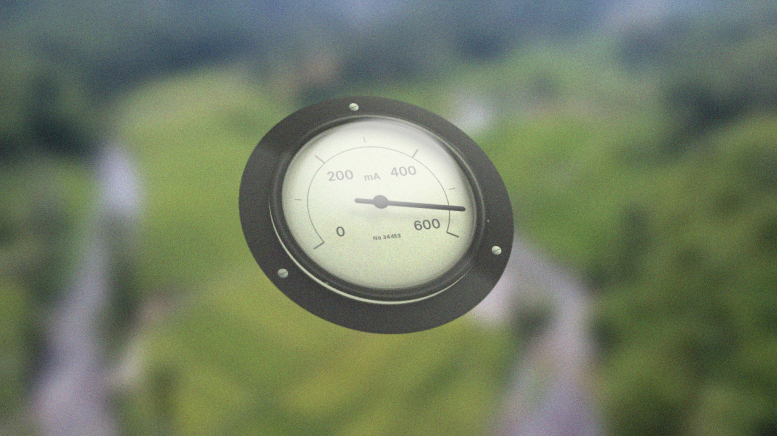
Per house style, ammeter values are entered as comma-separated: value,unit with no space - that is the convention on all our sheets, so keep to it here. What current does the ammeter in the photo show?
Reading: 550,mA
